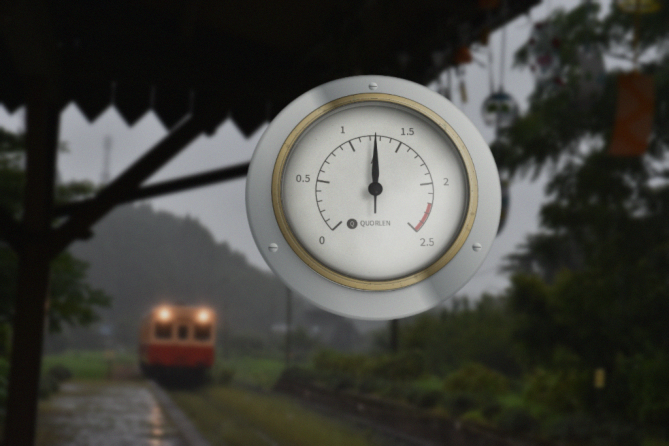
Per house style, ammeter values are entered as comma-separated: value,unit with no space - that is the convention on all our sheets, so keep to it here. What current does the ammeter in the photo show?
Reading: 1.25,A
